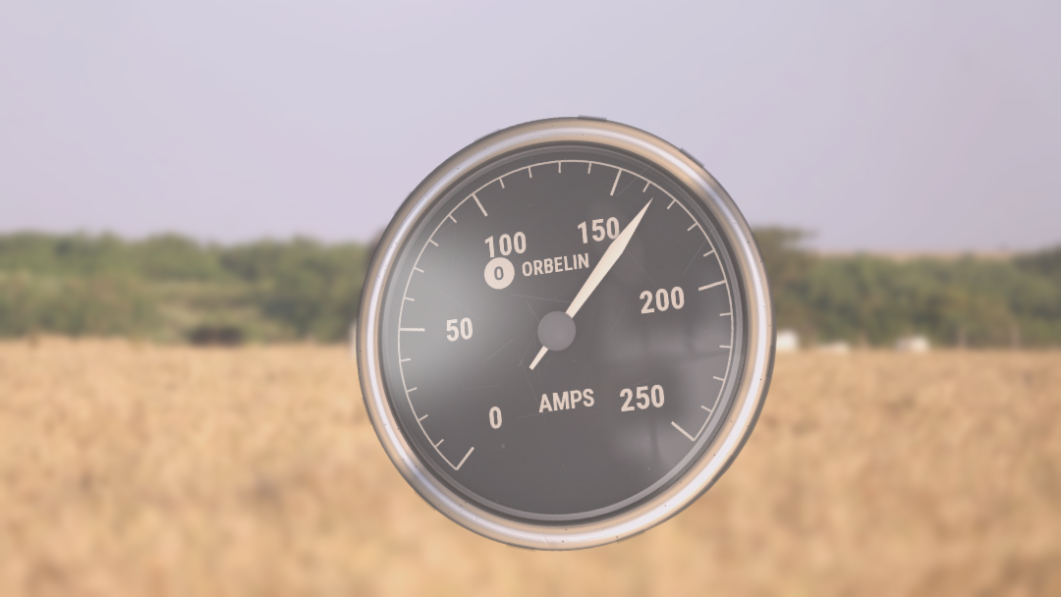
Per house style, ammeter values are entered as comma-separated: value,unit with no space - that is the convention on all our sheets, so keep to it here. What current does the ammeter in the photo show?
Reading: 165,A
